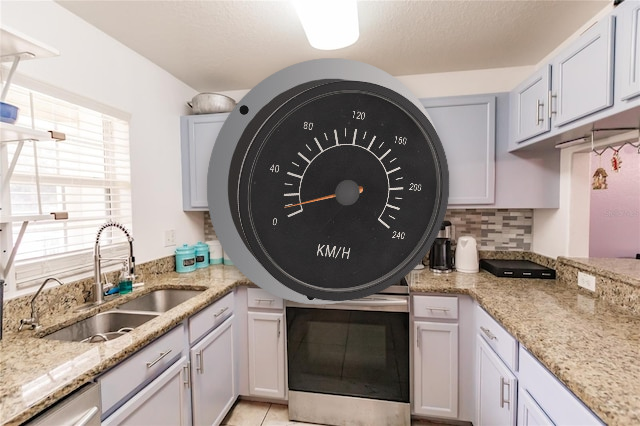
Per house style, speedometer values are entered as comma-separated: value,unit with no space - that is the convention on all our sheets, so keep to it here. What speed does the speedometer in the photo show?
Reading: 10,km/h
